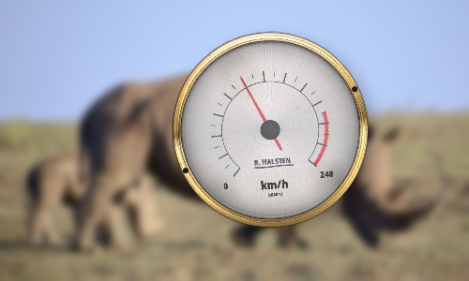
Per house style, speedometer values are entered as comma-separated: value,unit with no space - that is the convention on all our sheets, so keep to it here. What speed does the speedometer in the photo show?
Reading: 100,km/h
